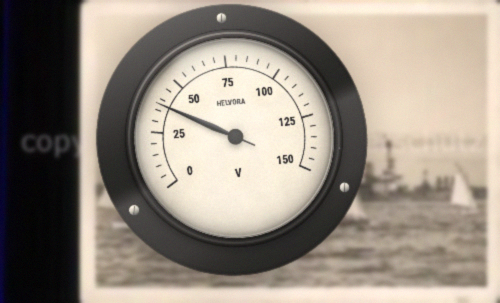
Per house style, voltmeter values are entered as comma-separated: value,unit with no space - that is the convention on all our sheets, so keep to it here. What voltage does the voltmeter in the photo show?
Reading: 37.5,V
